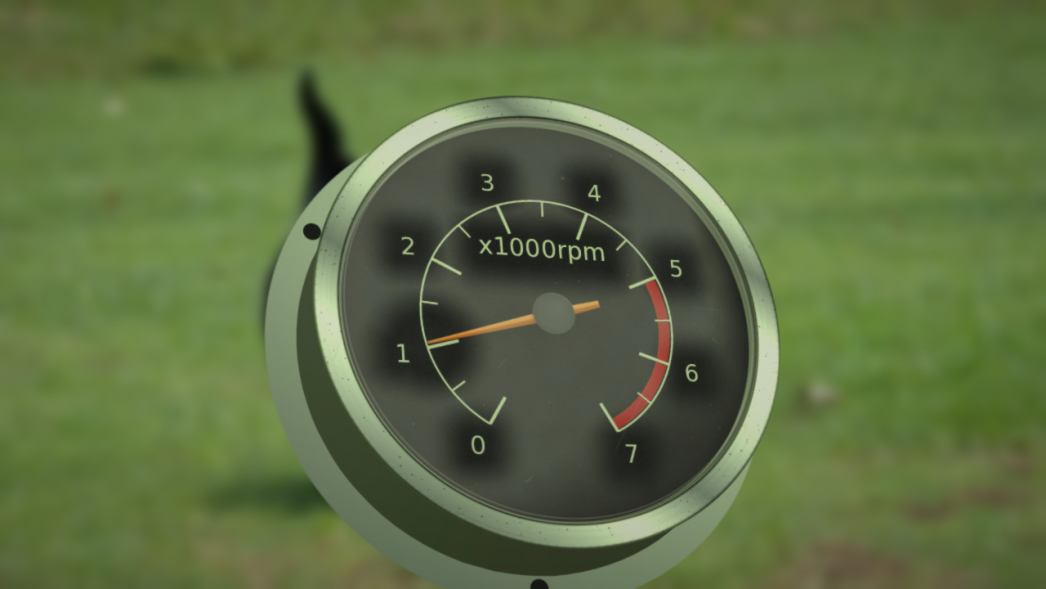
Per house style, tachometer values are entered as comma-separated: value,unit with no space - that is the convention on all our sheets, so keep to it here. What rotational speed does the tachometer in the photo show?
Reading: 1000,rpm
